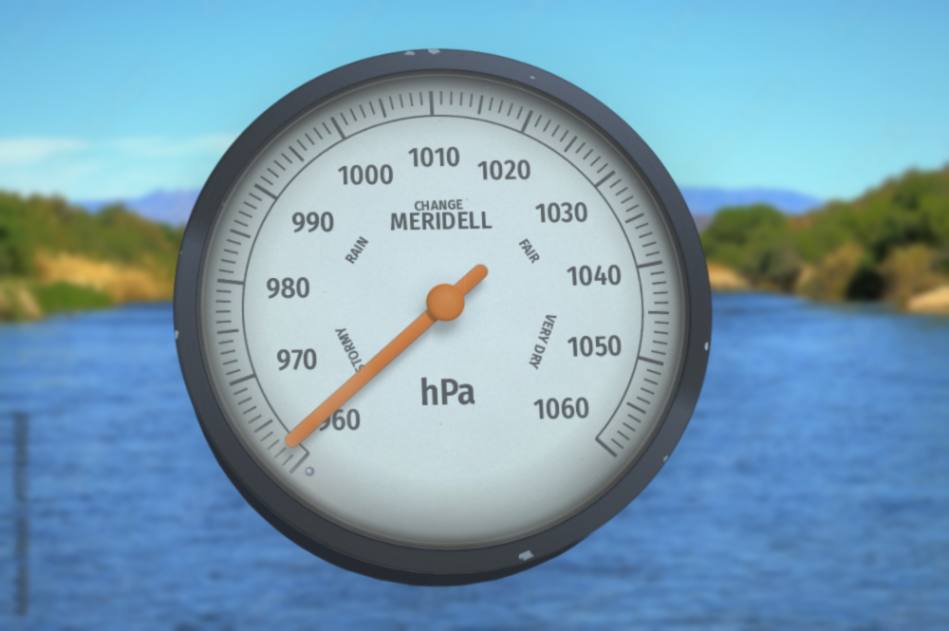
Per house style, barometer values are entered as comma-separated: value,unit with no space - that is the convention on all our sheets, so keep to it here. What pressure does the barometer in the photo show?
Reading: 962,hPa
